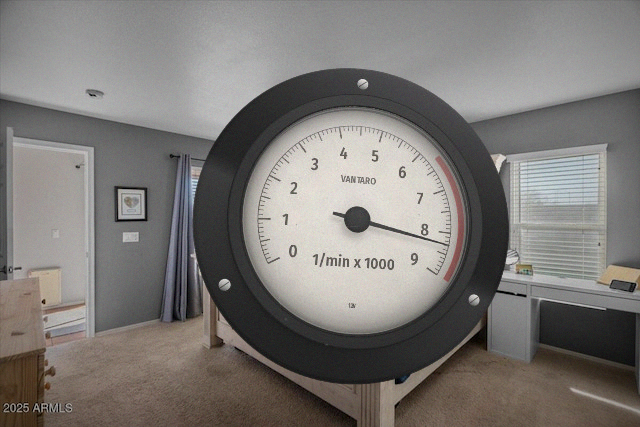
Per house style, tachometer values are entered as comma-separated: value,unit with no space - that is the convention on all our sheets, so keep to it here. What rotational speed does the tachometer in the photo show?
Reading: 8300,rpm
